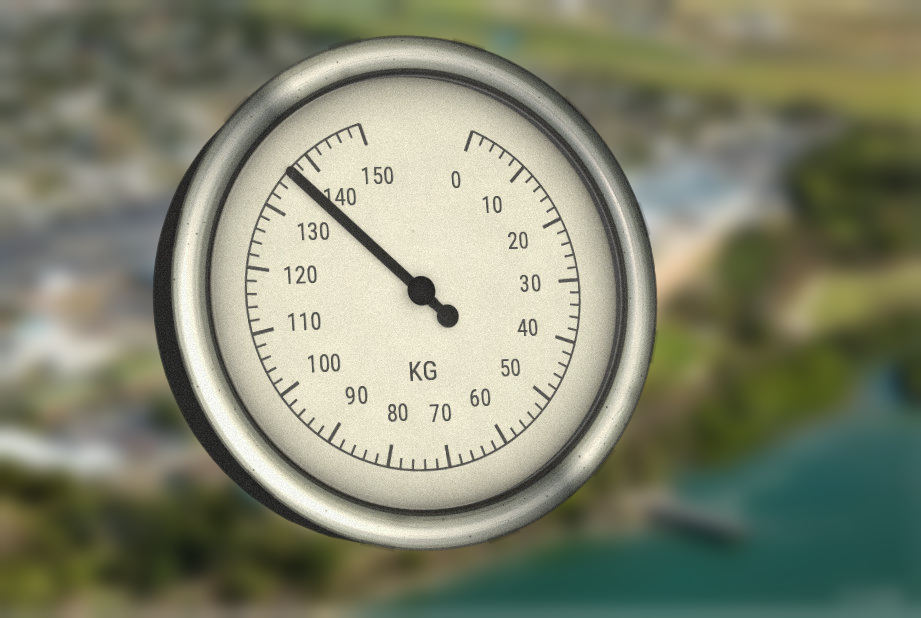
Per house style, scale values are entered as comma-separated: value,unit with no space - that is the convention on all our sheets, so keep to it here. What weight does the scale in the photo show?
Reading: 136,kg
